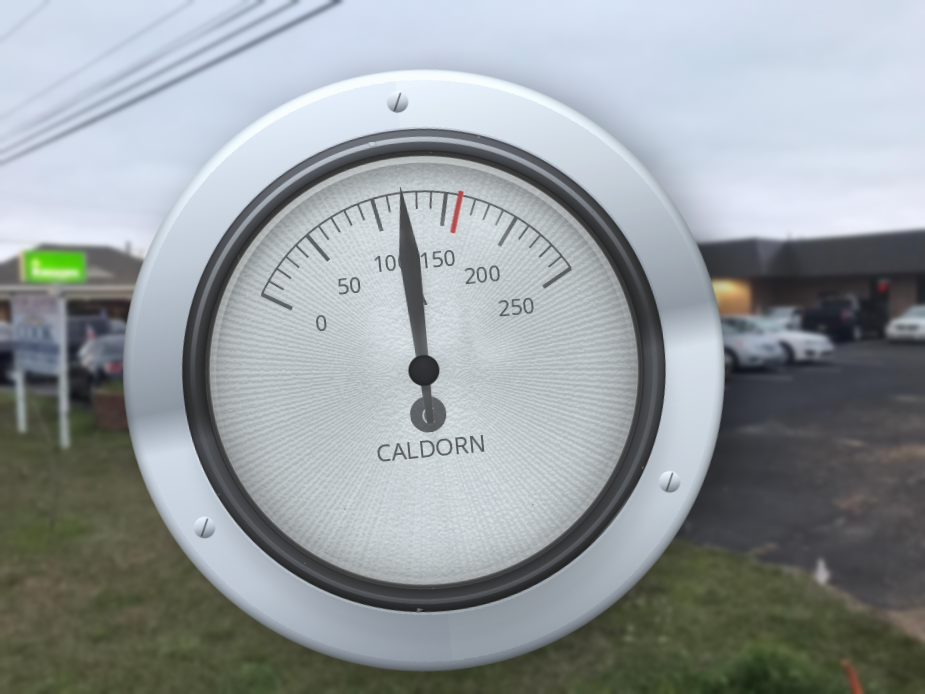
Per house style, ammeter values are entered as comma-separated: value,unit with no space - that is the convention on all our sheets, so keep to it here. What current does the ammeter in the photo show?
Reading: 120,A
